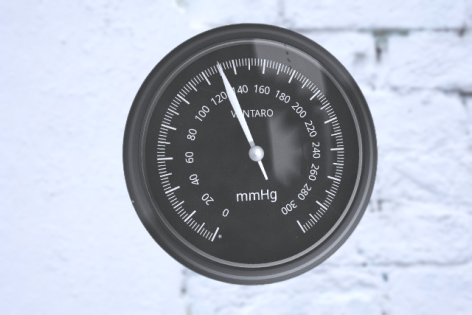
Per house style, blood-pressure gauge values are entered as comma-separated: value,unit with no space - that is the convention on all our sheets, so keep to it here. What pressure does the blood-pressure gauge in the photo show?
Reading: 130,mmHg
